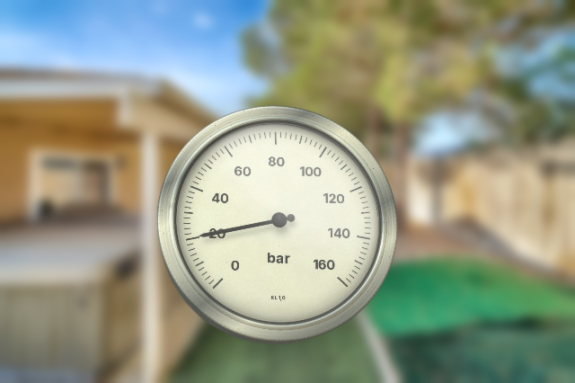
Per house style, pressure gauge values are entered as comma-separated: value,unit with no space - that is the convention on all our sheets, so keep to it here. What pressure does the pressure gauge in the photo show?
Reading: 20,bar
